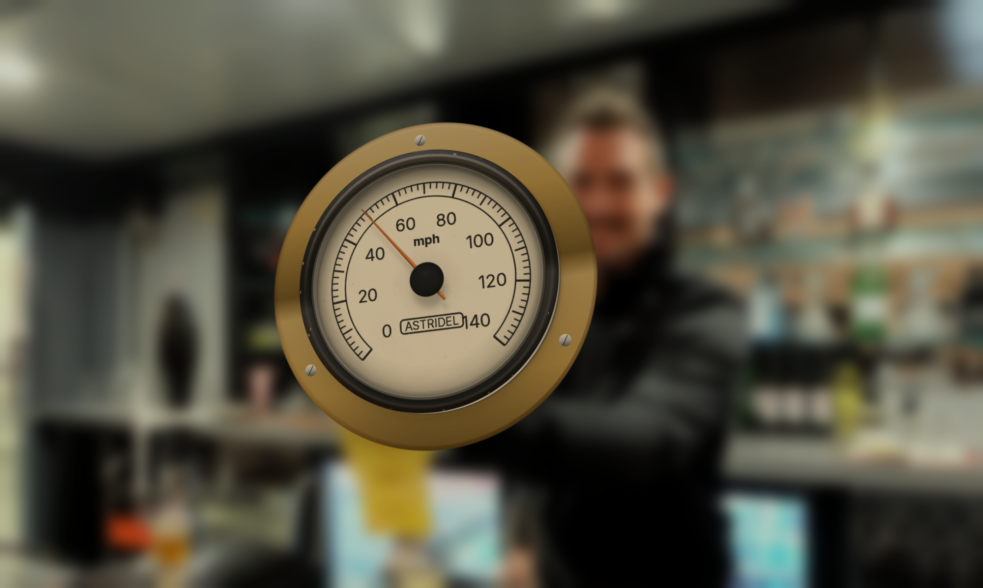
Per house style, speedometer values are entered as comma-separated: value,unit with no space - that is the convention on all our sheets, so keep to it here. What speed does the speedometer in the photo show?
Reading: 50,mph
